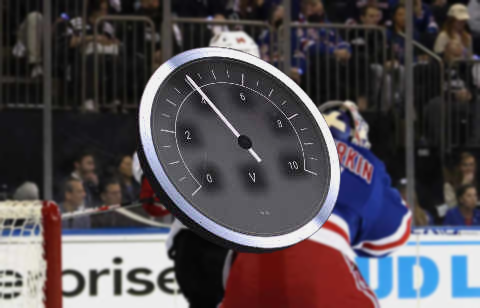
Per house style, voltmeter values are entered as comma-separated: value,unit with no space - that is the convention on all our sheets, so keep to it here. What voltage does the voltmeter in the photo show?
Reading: 4,V
